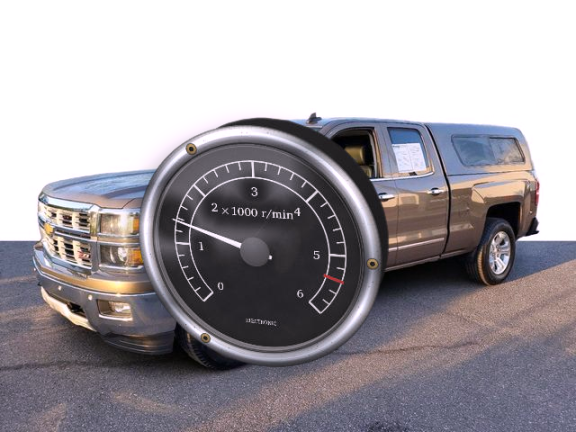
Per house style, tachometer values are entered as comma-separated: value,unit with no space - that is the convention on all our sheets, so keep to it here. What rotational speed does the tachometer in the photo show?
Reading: 1400,rpm
